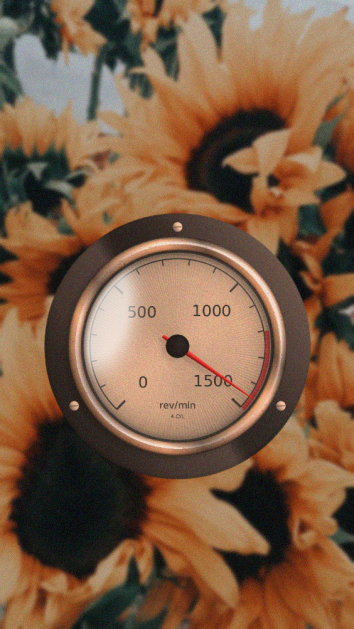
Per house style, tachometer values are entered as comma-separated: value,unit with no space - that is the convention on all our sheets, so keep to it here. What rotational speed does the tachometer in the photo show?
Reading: 1450,rpm
